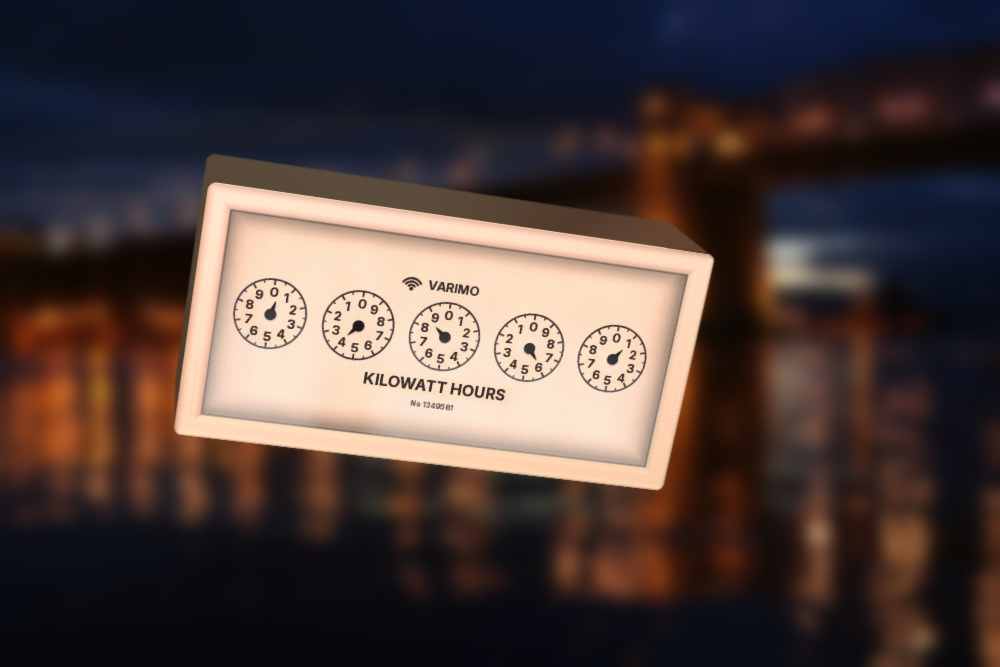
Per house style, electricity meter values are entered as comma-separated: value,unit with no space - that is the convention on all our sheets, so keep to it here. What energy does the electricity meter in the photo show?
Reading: 3861,kWh
